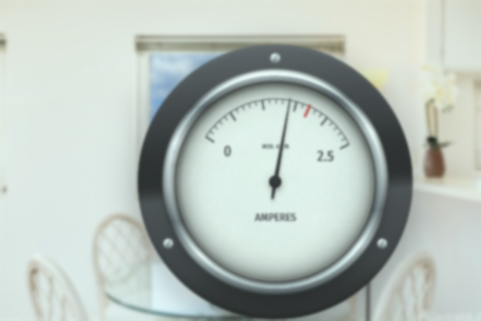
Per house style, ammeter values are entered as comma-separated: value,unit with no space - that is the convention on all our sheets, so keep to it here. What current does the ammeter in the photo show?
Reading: 1.4,A
